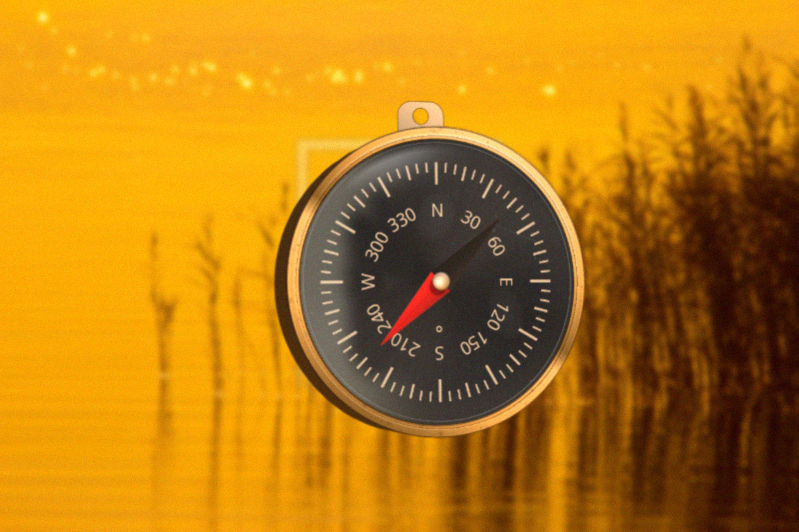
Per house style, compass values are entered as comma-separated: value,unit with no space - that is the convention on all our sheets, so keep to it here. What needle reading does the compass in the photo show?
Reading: 225,°
